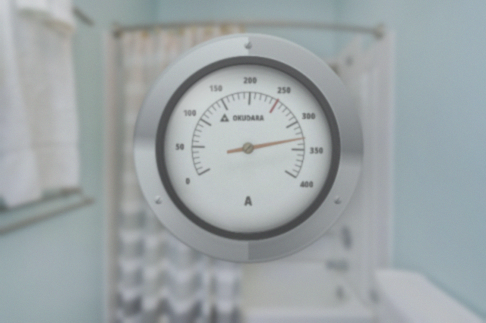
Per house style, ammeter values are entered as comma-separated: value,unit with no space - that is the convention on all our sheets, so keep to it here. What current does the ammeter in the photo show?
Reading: 330,A
